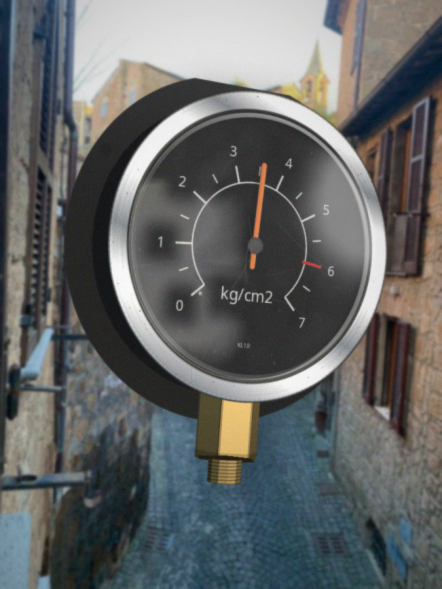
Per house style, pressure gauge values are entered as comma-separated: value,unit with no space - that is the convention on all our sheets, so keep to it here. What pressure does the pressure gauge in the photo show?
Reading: 3.5,kg/cm²
